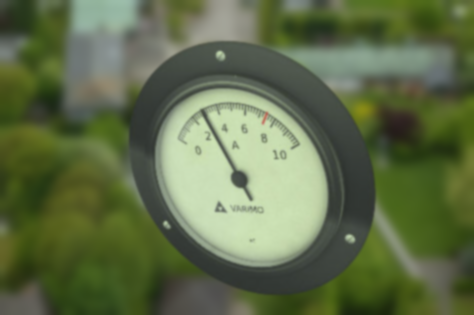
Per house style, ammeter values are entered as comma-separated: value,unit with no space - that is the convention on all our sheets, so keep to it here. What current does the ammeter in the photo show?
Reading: 3,A
